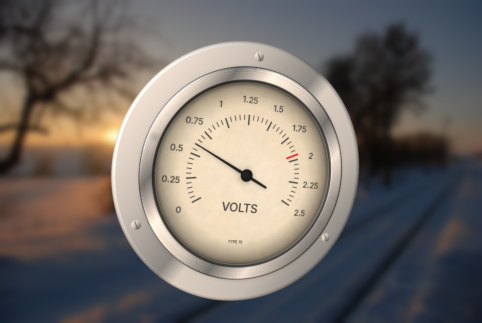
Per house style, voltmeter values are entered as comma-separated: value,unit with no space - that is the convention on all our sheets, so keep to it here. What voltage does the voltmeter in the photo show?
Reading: 0.6,V
